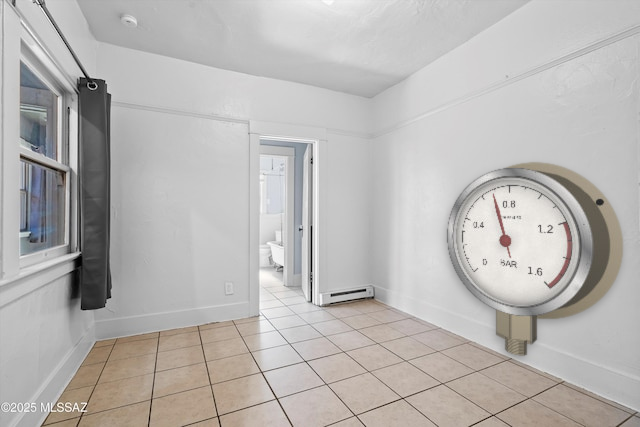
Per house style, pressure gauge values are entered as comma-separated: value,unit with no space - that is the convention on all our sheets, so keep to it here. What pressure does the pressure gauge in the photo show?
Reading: 0.7,bar
